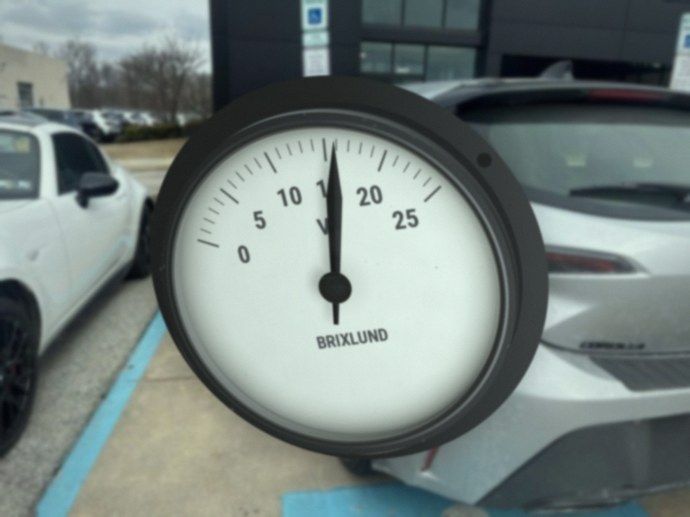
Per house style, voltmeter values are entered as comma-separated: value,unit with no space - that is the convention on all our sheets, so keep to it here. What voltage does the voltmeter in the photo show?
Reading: 16,V
